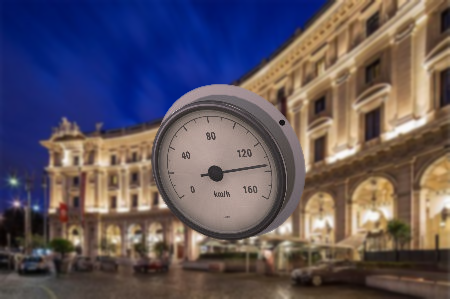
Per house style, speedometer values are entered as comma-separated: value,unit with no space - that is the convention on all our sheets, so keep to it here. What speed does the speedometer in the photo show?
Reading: 135,km/h
